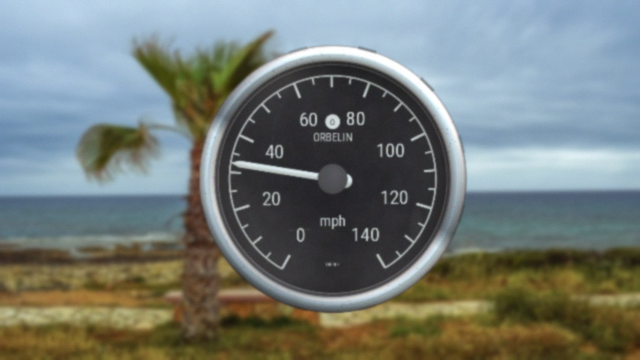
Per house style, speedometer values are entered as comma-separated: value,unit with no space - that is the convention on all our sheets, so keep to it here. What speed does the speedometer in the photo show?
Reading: 32.5,mph
